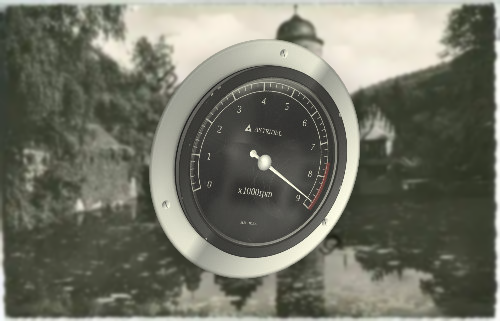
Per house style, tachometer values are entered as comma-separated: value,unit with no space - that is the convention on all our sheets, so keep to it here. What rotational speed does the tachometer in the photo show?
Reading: 8800,rpm
